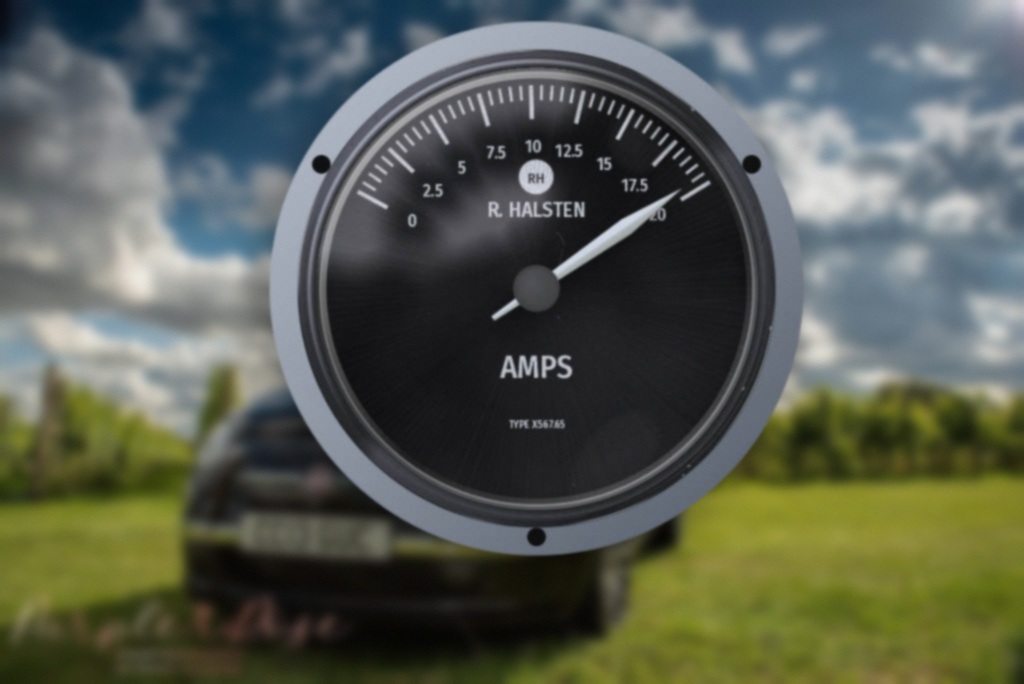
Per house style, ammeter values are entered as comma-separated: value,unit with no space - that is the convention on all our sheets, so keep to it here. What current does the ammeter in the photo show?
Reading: 19.5,A
